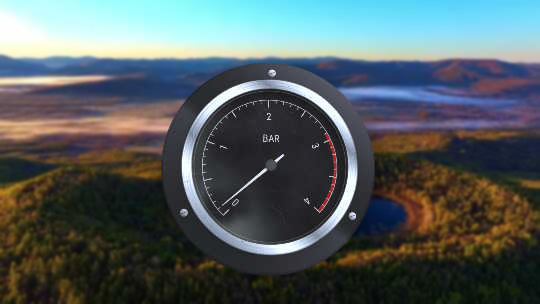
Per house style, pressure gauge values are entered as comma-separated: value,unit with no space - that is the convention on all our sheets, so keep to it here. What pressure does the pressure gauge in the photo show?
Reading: 0.1,bar
